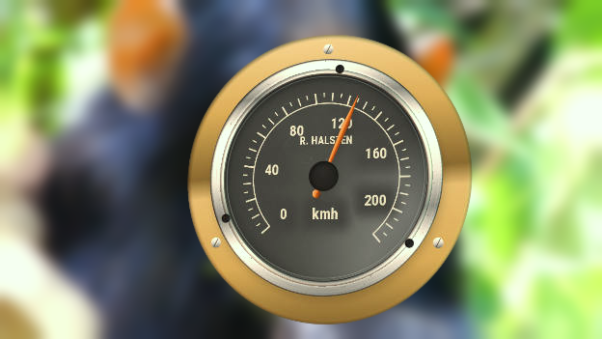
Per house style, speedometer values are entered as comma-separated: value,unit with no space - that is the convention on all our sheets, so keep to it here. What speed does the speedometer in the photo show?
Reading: 125,km/h
